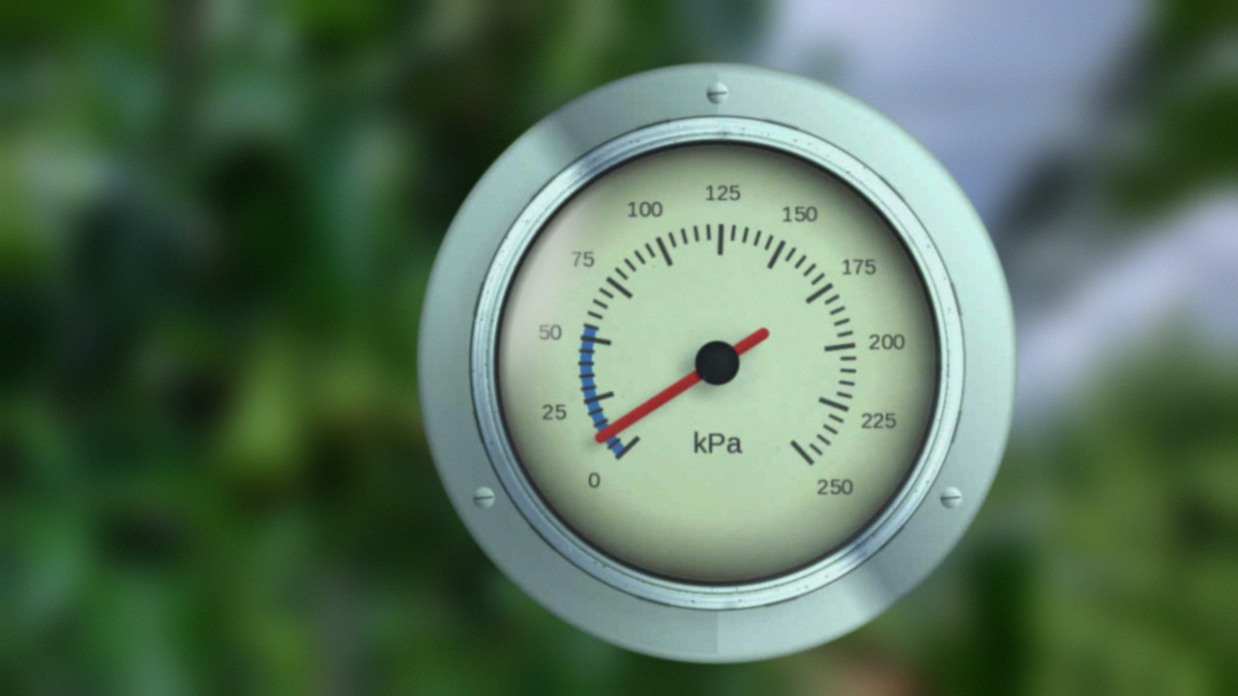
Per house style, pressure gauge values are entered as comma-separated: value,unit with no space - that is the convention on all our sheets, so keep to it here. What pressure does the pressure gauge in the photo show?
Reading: 10,kPa
